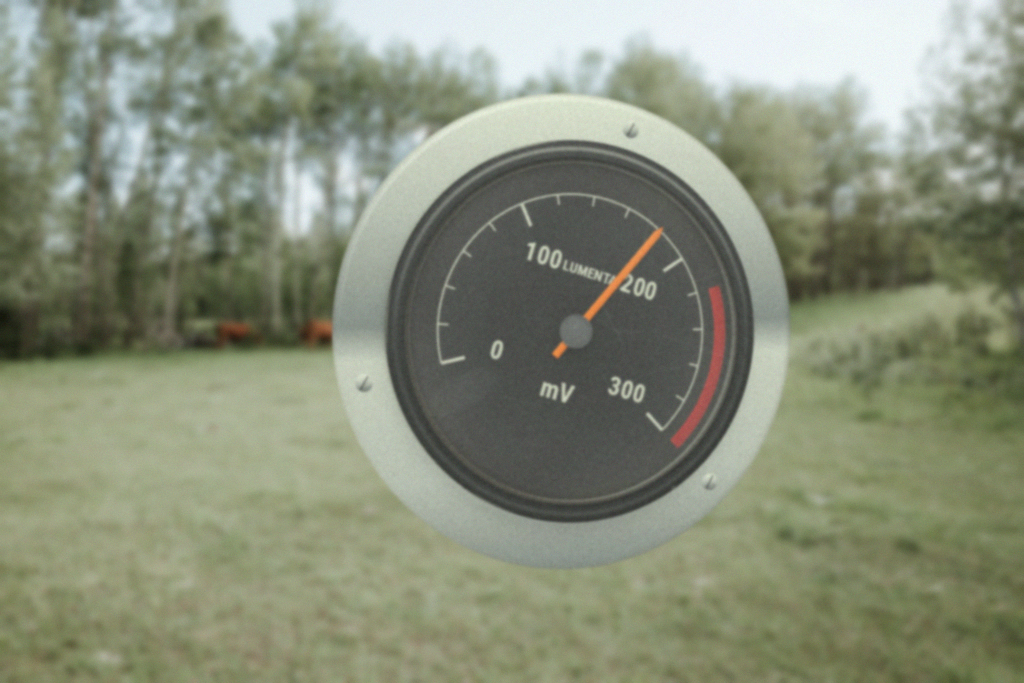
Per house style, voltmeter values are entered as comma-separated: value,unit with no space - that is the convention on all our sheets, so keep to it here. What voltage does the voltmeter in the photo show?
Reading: 180,mV
